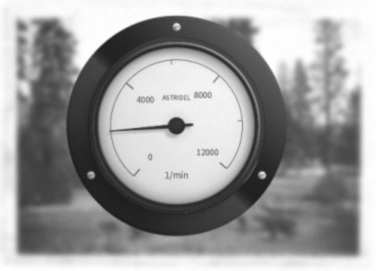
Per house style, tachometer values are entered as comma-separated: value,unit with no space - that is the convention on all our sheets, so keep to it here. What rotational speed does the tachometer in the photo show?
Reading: 2000,rpm
